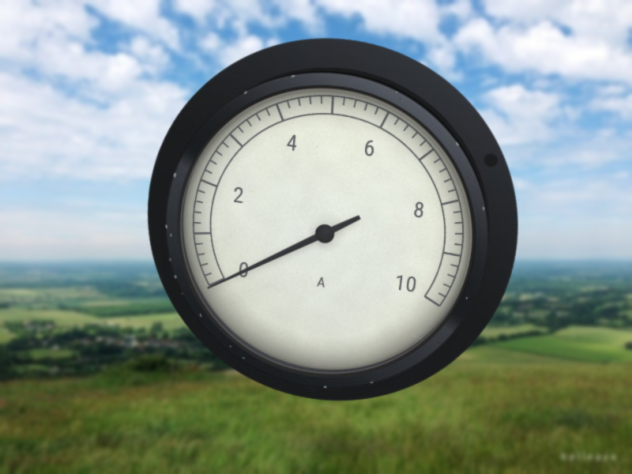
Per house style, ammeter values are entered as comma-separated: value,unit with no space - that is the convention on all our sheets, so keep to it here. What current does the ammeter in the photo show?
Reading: 0,A
